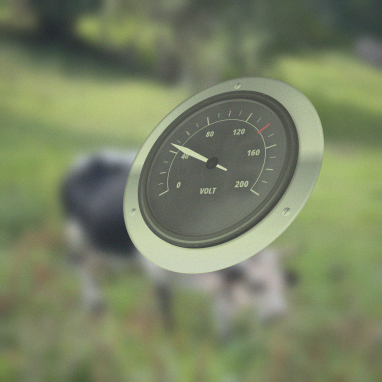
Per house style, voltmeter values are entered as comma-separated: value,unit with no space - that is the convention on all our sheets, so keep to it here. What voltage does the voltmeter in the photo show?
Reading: 45,V
